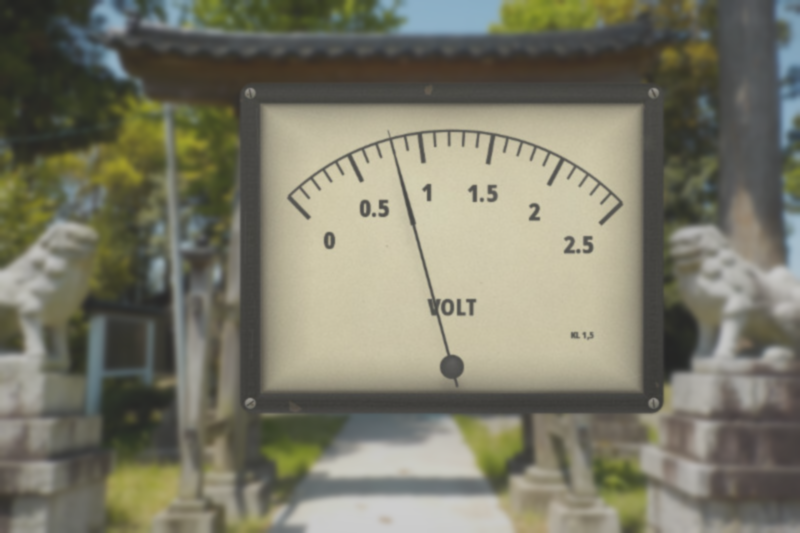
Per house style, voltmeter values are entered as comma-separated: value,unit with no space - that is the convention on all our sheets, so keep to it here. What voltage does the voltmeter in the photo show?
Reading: 0.8,V
